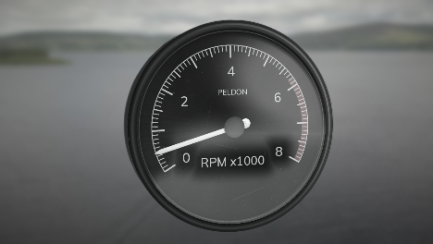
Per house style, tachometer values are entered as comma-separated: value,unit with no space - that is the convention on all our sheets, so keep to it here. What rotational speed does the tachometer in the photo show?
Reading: 500,rpm
